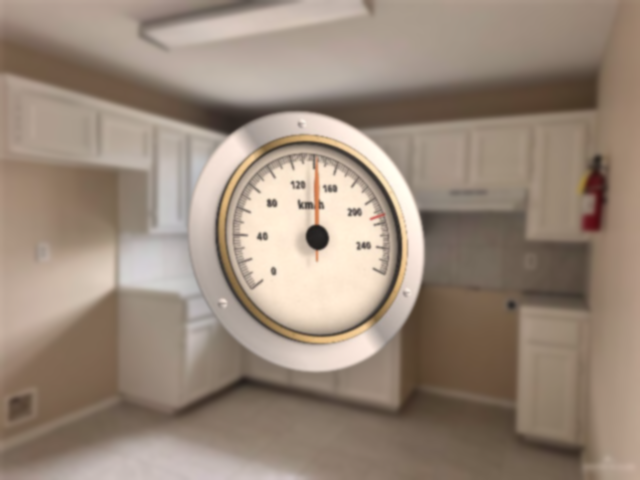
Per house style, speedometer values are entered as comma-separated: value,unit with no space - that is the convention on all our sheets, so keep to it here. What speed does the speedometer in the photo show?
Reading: 140,km/h
